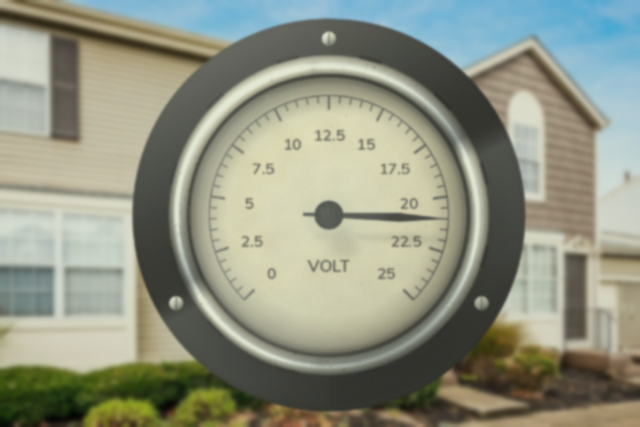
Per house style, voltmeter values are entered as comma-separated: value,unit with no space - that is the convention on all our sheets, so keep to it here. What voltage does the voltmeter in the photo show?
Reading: 21,V
